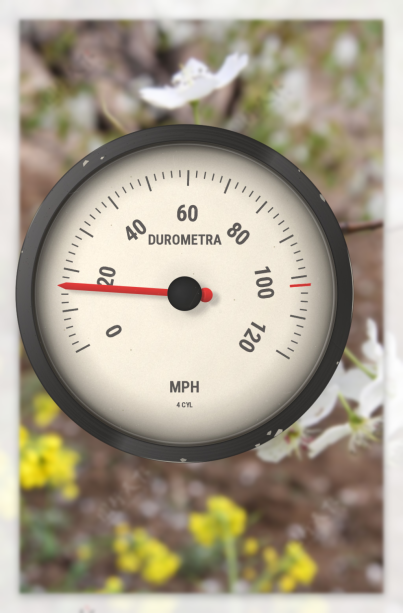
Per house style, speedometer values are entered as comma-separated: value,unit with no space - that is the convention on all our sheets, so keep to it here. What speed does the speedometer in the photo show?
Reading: 16,mph
